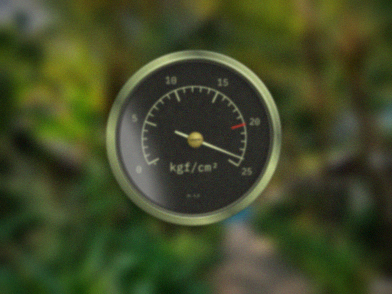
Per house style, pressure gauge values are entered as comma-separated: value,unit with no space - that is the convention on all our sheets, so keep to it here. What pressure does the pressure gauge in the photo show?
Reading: 24,kg/cm²
